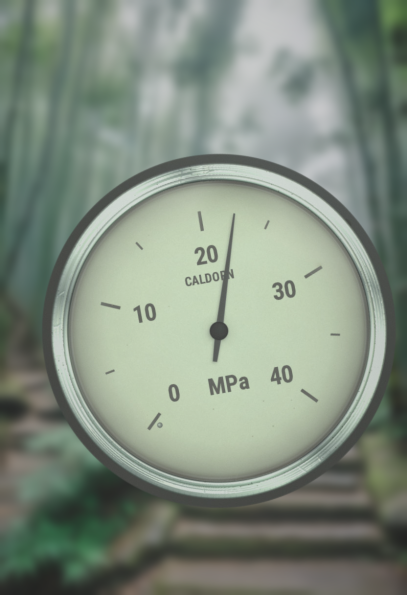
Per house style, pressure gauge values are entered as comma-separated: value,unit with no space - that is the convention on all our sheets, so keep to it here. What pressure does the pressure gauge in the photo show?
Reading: 22.5,MPa
